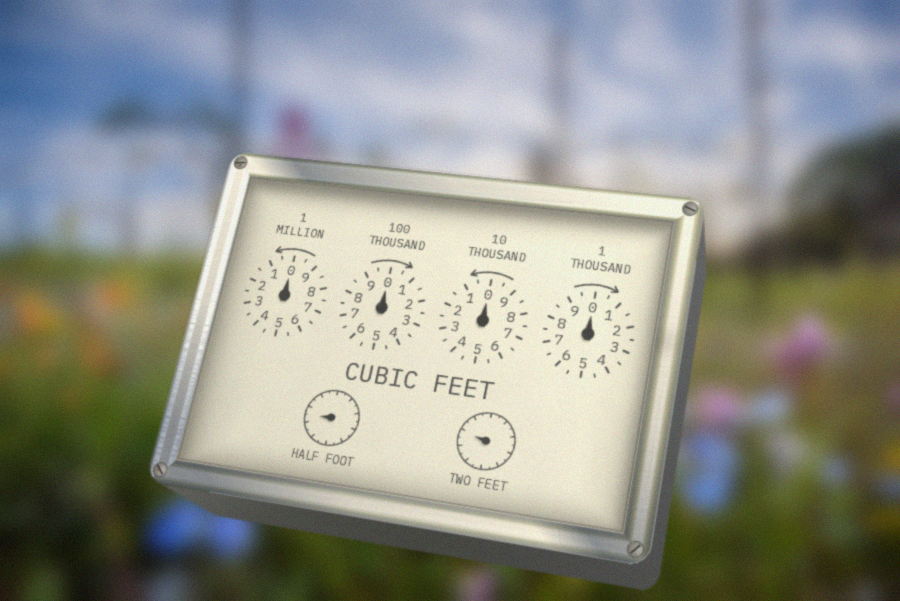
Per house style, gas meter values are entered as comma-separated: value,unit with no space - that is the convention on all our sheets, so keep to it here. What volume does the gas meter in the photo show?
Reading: 0,ft³
